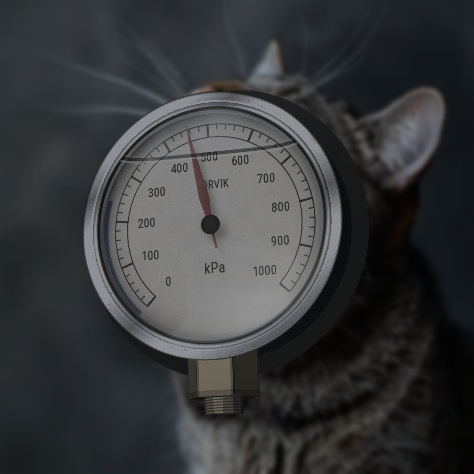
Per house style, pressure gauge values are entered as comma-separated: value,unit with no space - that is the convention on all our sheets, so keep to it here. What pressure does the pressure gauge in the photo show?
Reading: 460,kPa
